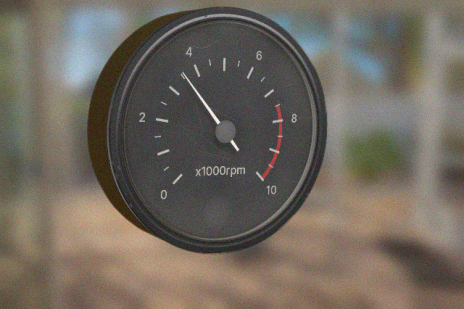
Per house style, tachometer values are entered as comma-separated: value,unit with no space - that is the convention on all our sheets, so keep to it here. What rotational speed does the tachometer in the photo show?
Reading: 3500,rpm
